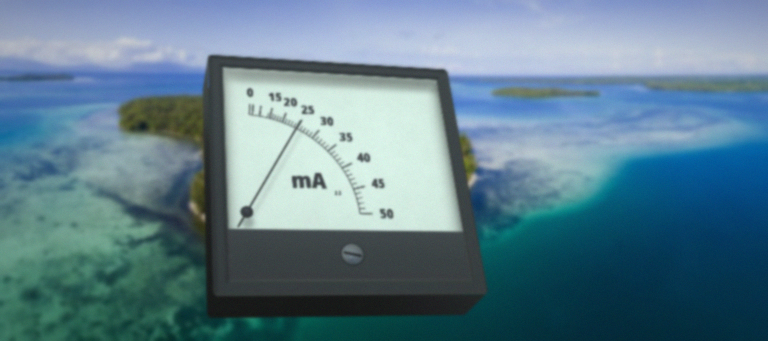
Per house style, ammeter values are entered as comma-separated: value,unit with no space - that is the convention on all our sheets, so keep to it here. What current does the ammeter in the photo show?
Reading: 25,mA
